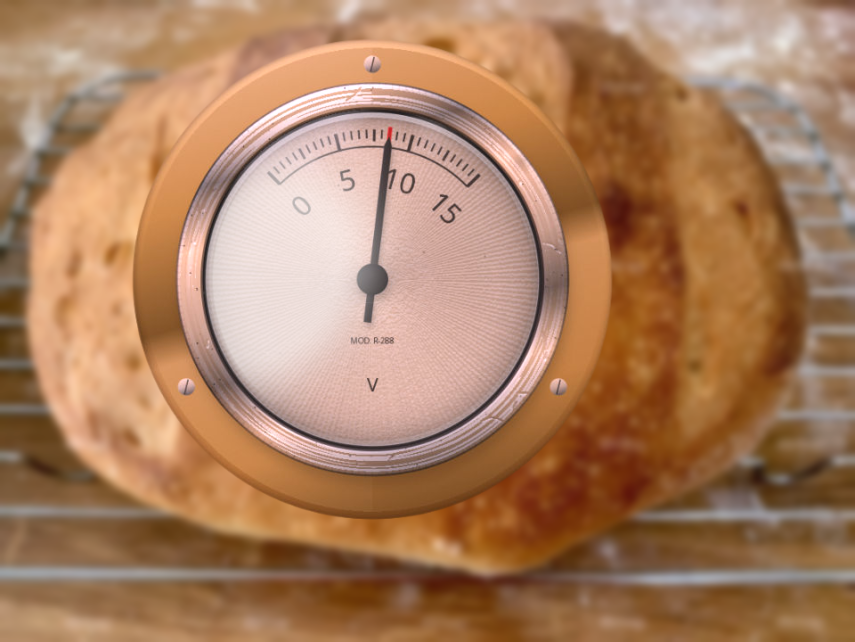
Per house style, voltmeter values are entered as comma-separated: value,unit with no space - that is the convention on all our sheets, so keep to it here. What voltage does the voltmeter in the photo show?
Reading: 8.5,V
